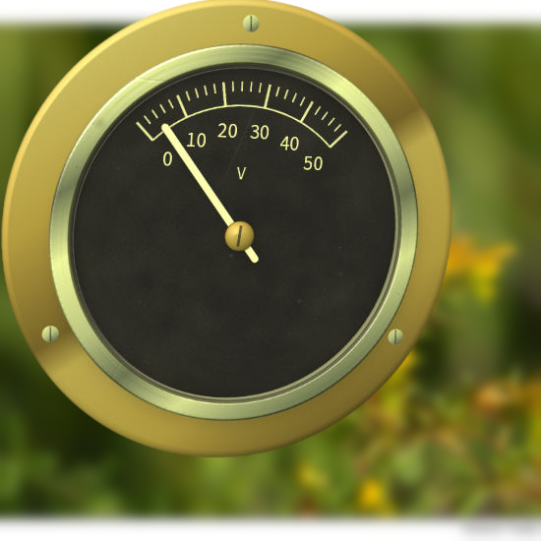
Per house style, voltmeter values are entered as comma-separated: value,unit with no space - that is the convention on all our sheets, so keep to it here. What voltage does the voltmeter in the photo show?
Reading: 4,V
